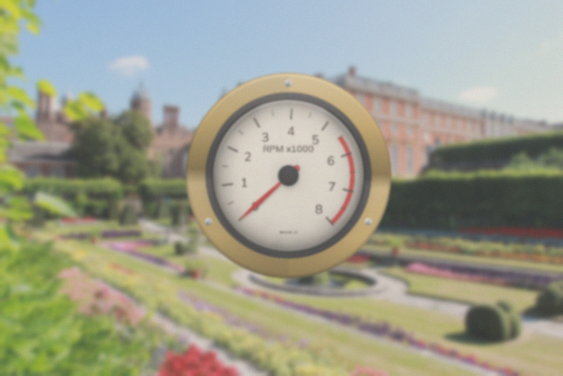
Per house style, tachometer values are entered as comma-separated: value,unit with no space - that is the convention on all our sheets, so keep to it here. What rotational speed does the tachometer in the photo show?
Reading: 0,rpm
